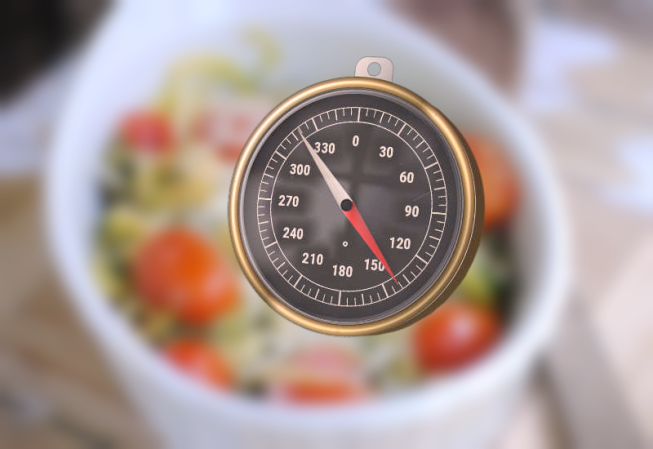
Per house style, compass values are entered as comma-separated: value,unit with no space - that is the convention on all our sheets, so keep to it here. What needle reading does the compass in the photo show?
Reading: 140,°
